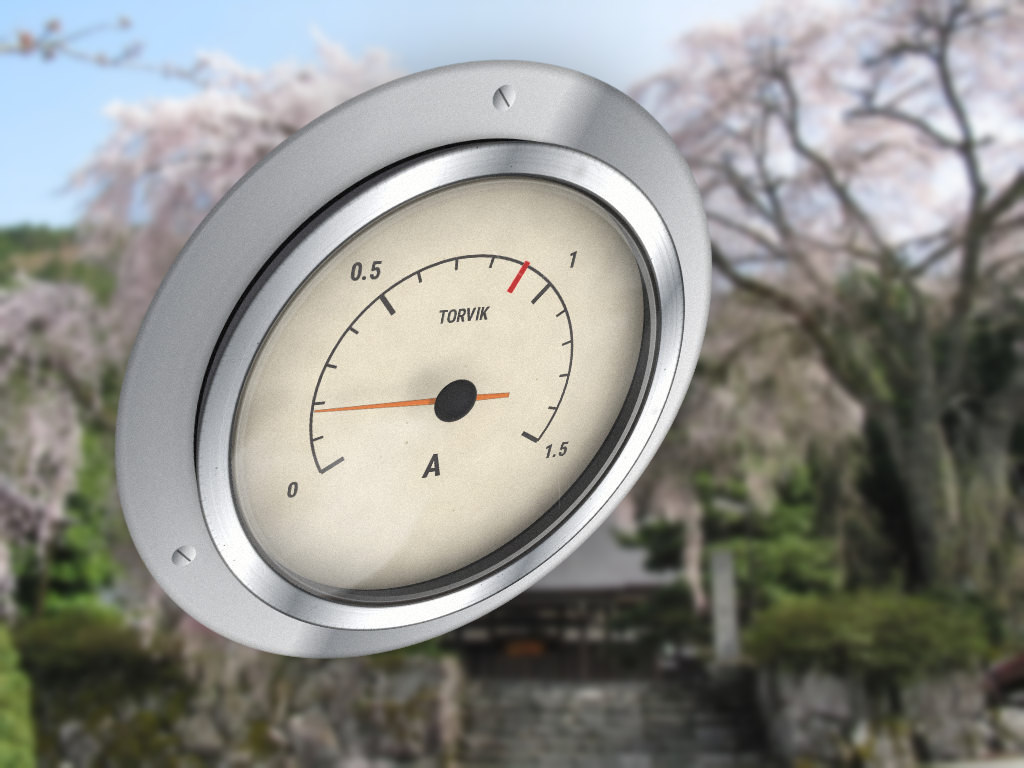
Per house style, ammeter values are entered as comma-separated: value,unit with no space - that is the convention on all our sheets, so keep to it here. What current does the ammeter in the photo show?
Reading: 0.2,A
